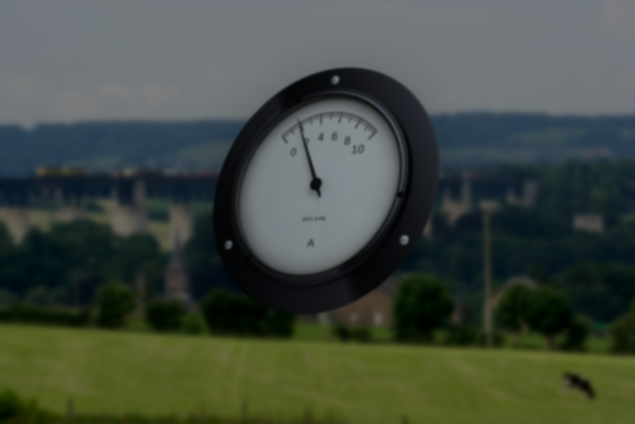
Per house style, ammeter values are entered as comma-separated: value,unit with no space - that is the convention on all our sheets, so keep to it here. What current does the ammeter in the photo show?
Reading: 2,A
